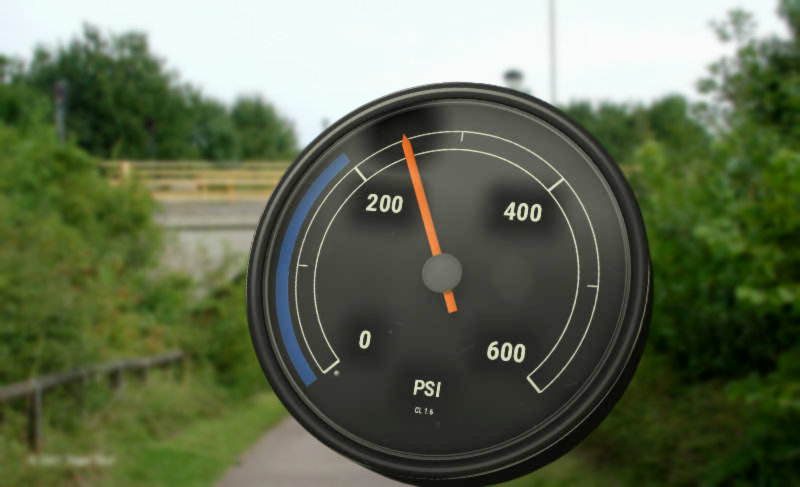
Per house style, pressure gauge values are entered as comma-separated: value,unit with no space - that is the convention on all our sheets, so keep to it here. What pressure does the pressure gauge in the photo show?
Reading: 250,psi
